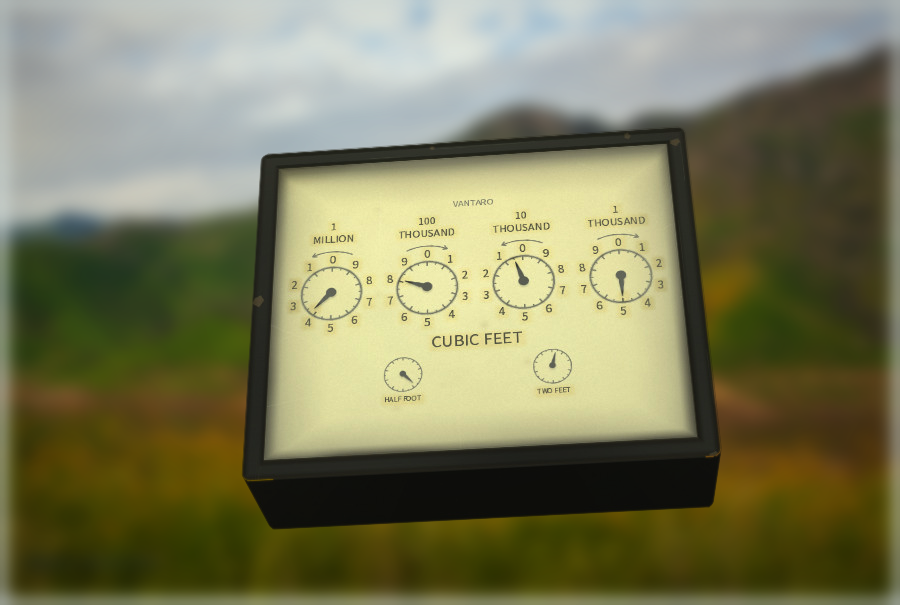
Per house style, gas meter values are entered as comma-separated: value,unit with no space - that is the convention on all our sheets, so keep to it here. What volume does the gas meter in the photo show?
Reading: 380500,ft³
